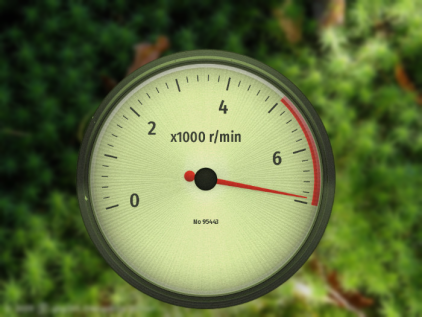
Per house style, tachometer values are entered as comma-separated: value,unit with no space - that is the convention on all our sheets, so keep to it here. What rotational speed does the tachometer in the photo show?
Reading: 6900,rpm
